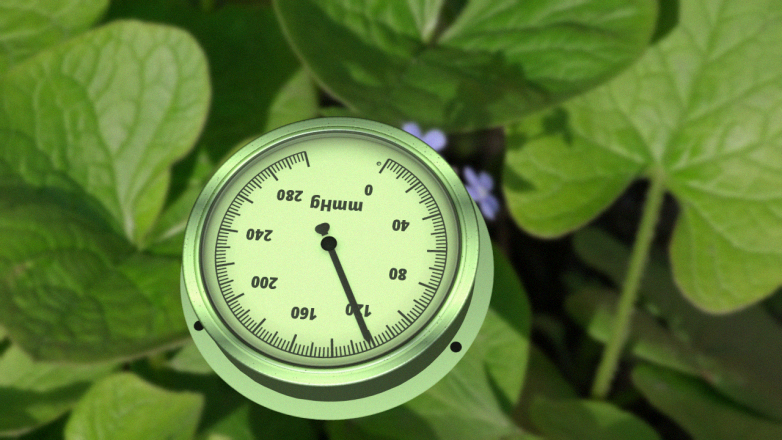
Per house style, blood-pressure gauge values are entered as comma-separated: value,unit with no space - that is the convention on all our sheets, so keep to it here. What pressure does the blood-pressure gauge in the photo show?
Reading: 122,mmHg
